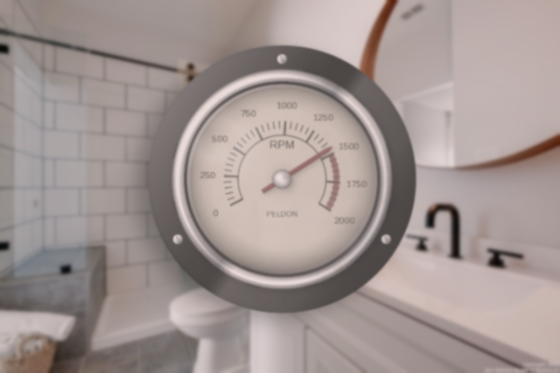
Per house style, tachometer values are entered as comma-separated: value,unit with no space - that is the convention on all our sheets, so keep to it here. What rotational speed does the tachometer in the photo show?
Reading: 1450,rpm
